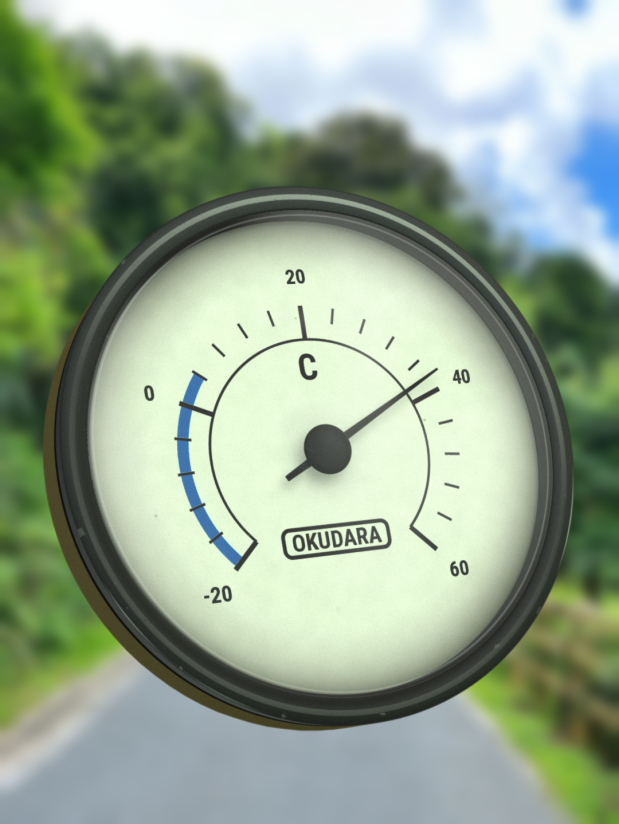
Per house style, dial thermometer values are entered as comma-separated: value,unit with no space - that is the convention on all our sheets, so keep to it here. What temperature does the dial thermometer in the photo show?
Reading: 38,°C
